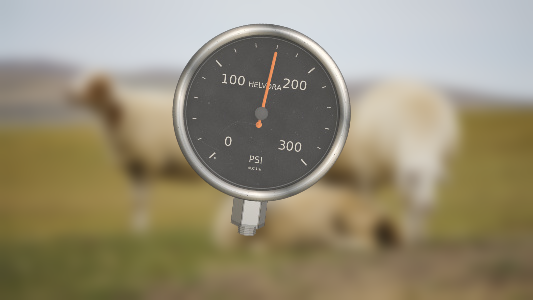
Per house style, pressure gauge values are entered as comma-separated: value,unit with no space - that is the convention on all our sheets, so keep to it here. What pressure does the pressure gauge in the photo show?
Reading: 160,psi
